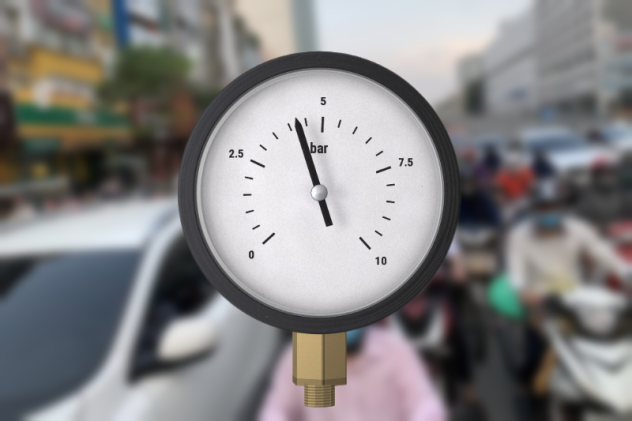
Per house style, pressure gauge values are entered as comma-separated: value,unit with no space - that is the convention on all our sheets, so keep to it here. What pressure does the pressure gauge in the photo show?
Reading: 4.25,bar
